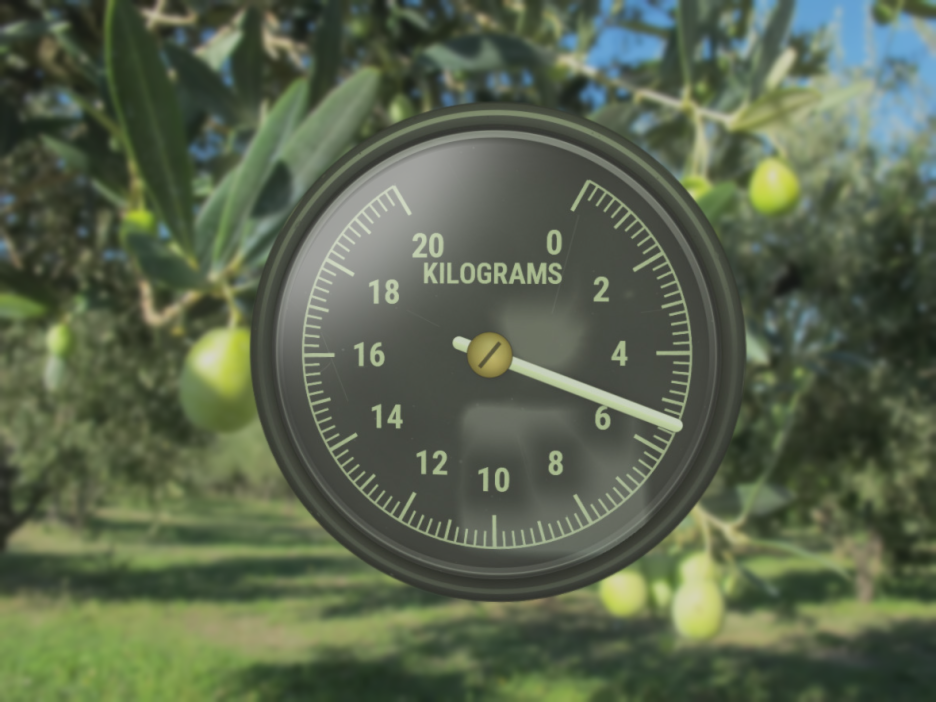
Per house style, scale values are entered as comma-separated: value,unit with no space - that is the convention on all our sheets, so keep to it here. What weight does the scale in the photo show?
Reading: 5.4,kg
